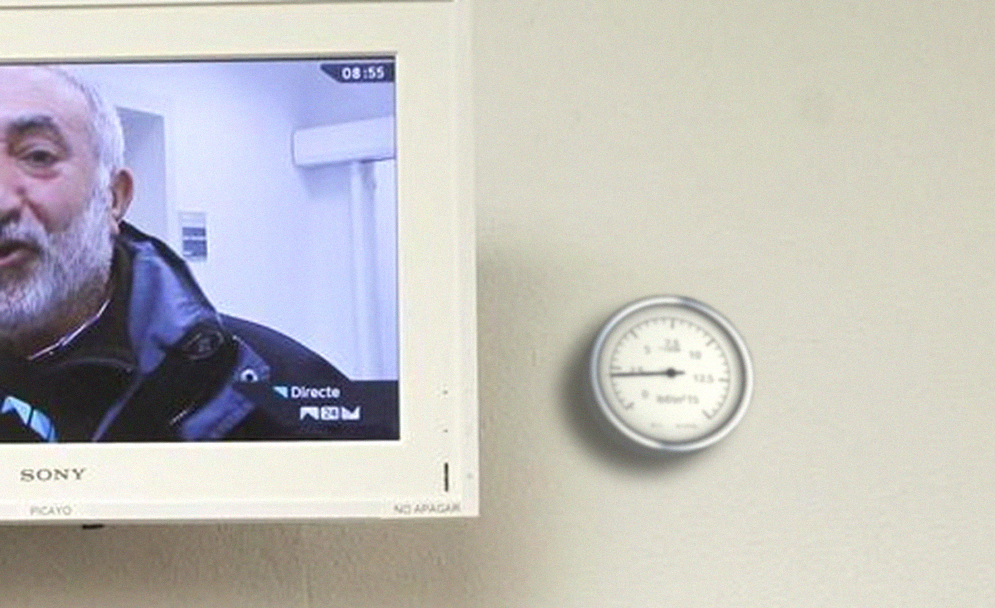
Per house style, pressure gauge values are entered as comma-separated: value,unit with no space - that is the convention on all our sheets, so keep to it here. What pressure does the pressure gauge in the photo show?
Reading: 2,psi
